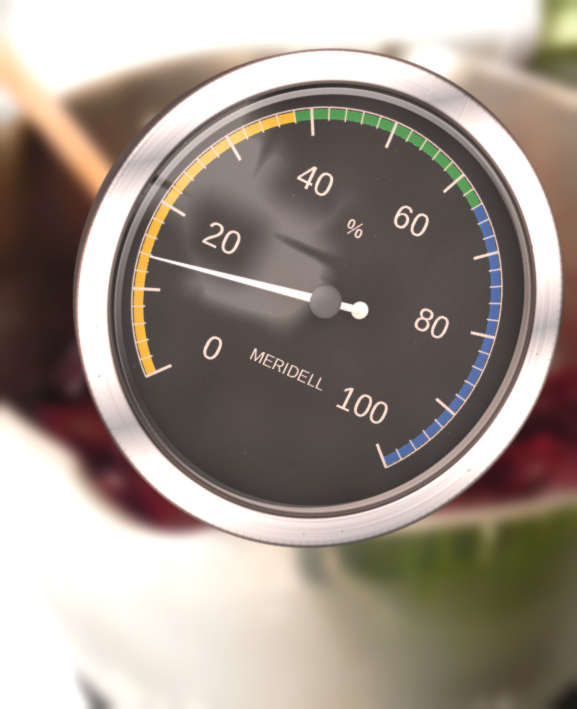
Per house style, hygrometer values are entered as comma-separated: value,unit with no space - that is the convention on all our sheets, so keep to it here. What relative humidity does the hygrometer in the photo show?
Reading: 14,%
